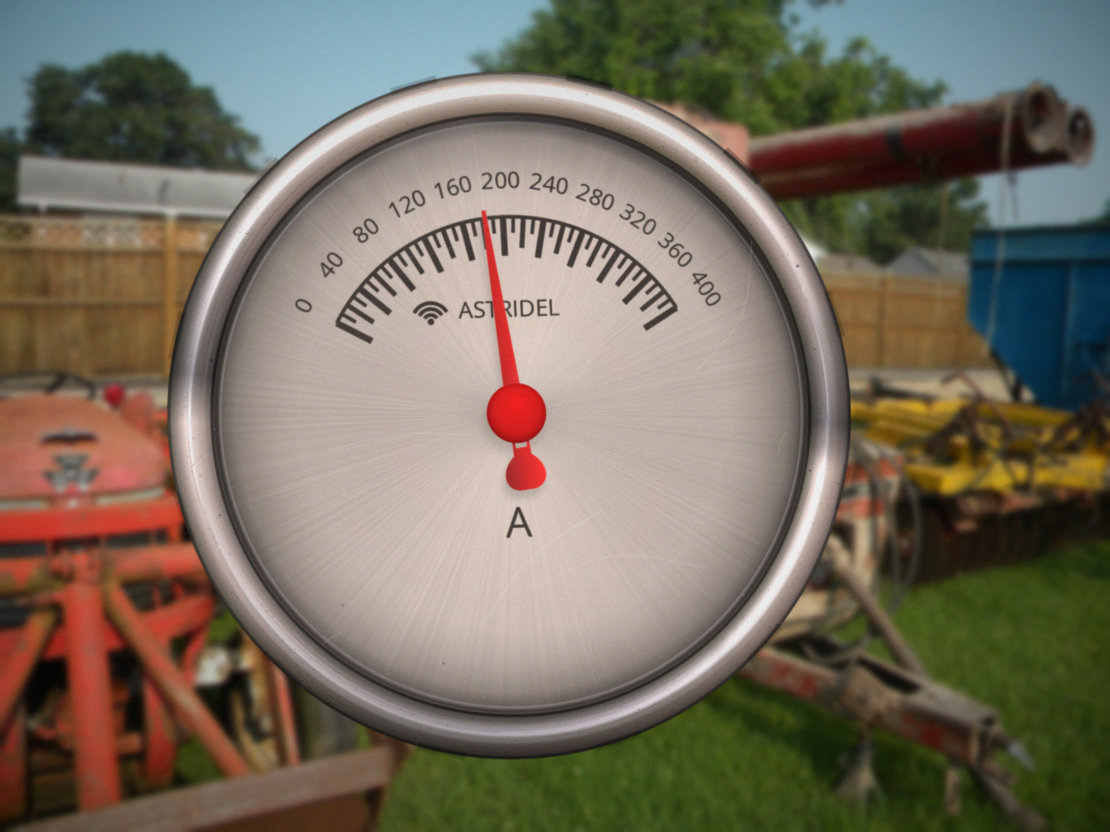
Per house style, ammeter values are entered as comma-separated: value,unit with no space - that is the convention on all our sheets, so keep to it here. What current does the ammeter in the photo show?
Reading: 180,A
